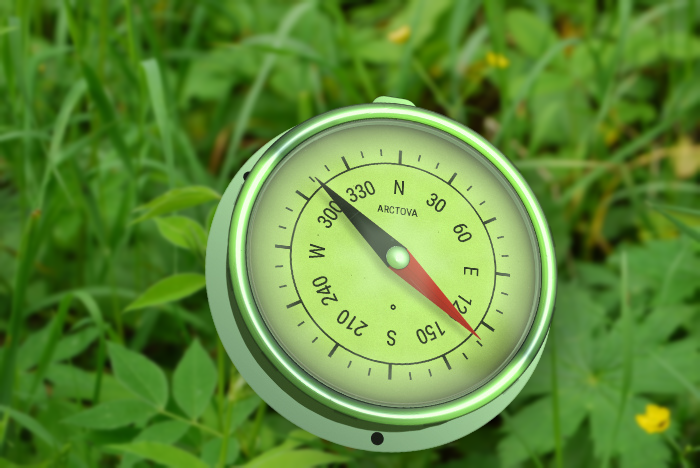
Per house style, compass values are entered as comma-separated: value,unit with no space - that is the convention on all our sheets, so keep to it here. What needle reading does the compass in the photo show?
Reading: 130,°
